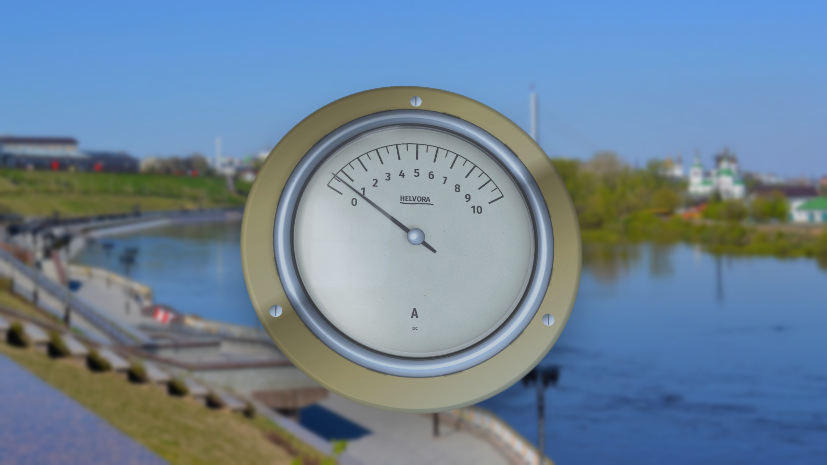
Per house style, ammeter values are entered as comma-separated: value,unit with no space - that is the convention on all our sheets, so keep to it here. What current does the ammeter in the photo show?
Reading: 0.5,A
